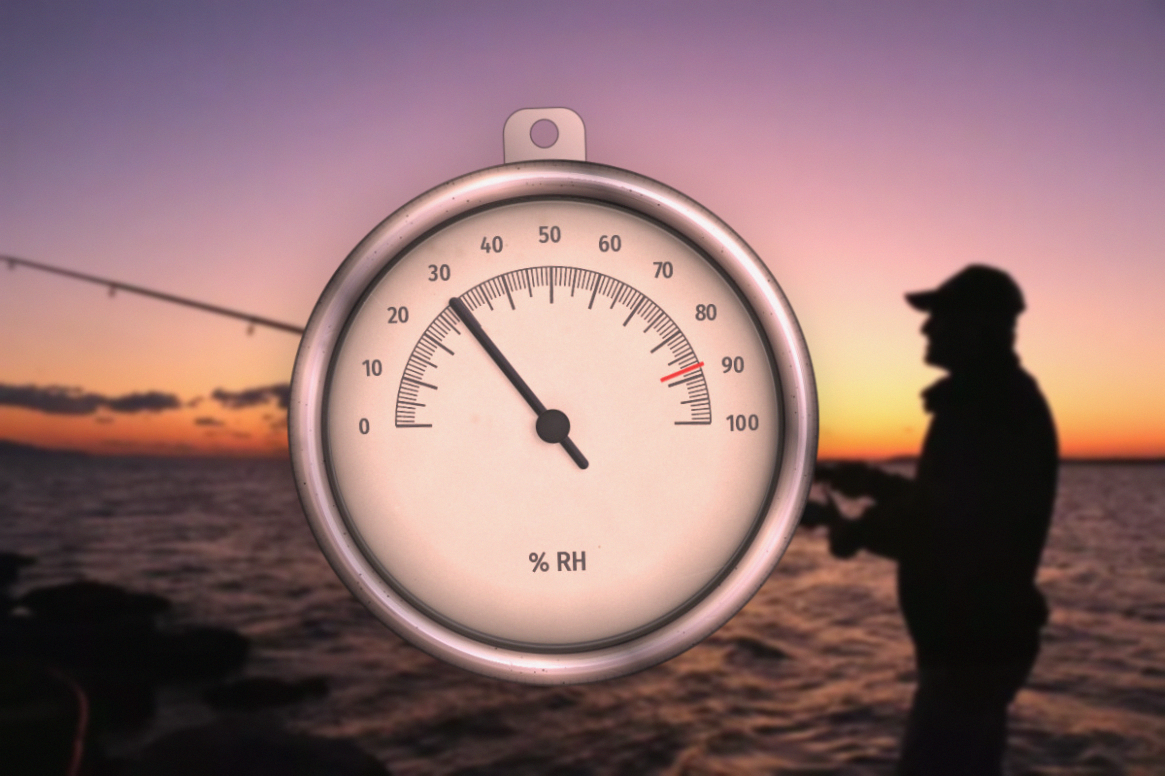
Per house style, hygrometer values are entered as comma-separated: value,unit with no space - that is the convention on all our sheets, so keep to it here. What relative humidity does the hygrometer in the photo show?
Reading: 29,%
